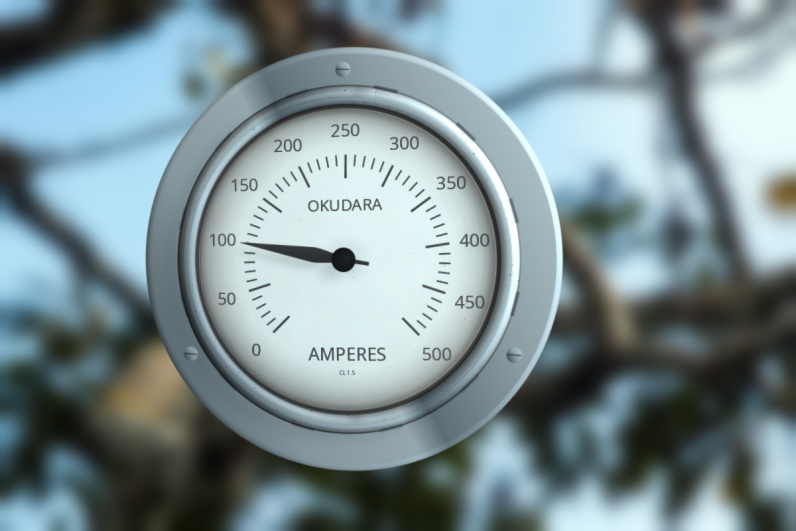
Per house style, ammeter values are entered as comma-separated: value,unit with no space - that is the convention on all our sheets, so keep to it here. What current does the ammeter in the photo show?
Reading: 100,A
